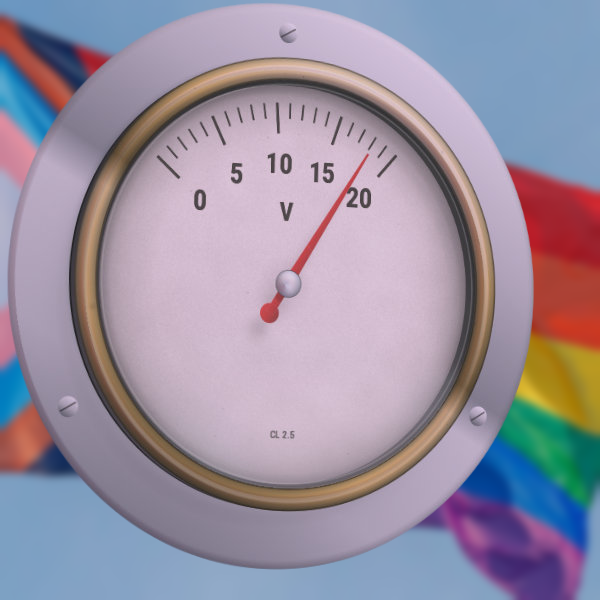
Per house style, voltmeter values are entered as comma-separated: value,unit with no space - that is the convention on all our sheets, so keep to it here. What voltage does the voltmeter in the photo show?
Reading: 18,V
